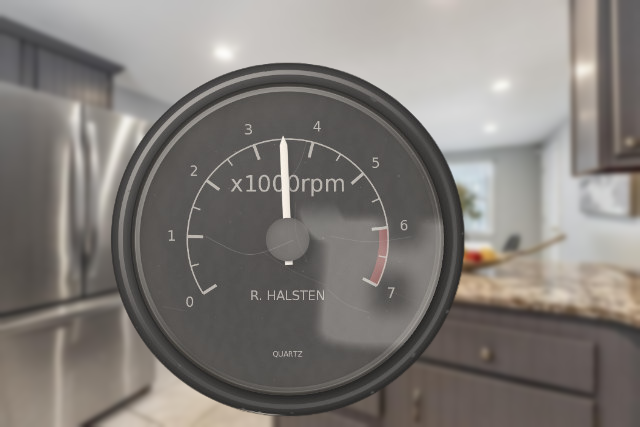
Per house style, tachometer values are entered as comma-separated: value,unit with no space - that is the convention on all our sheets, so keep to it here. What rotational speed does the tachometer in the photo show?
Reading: 3500,rpm
